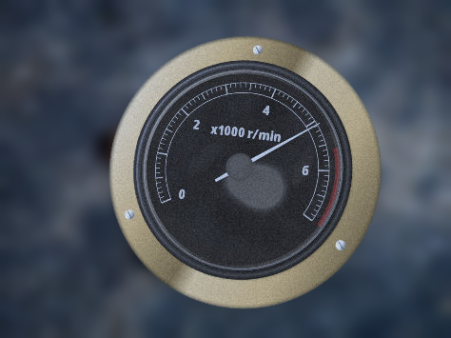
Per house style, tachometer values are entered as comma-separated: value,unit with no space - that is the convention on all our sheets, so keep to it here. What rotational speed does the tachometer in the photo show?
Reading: 5100,rpm
